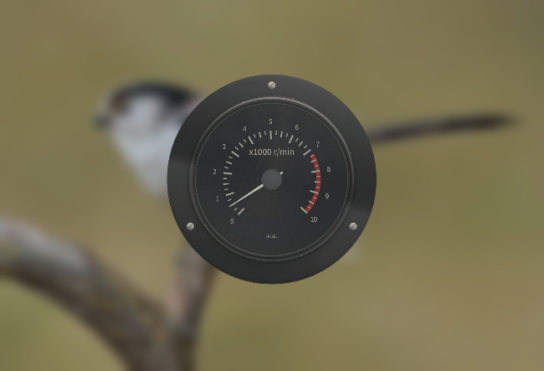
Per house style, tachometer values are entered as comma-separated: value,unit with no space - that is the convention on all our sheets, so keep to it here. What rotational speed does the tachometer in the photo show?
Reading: 500,rpm
